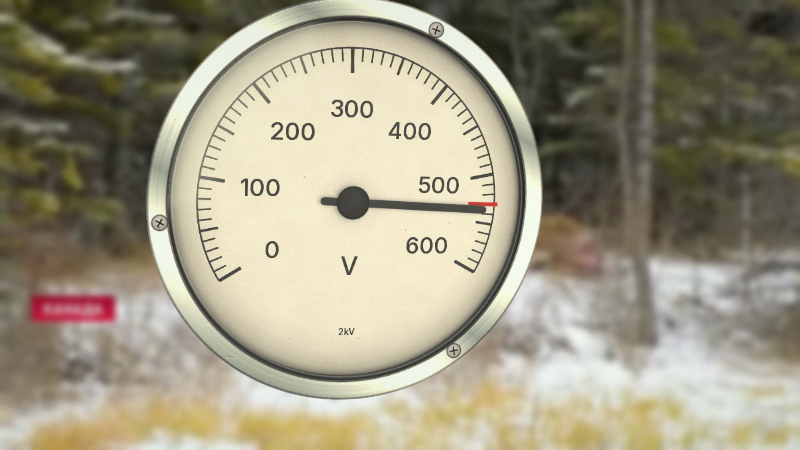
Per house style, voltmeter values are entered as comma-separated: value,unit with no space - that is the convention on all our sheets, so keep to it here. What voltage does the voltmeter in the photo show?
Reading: 535,V
